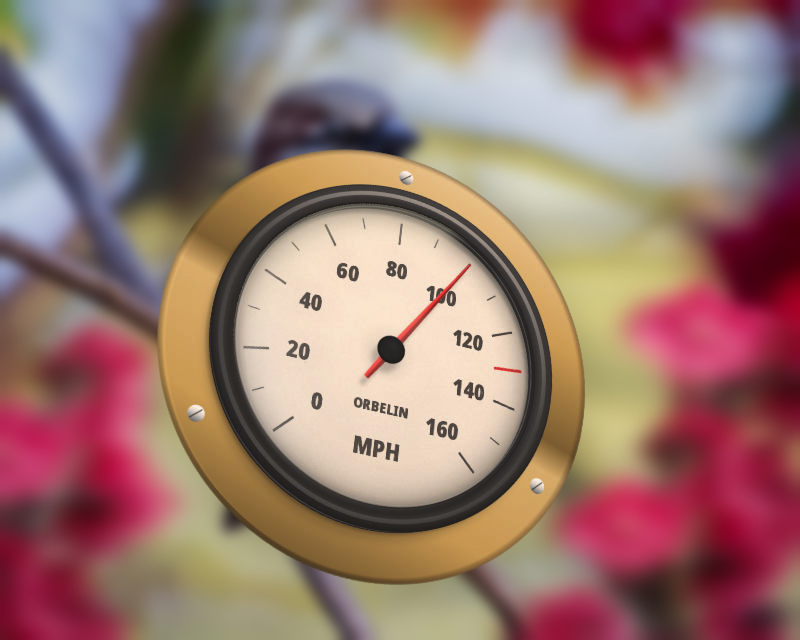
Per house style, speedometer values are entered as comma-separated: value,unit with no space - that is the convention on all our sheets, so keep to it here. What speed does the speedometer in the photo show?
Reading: 100,mph
